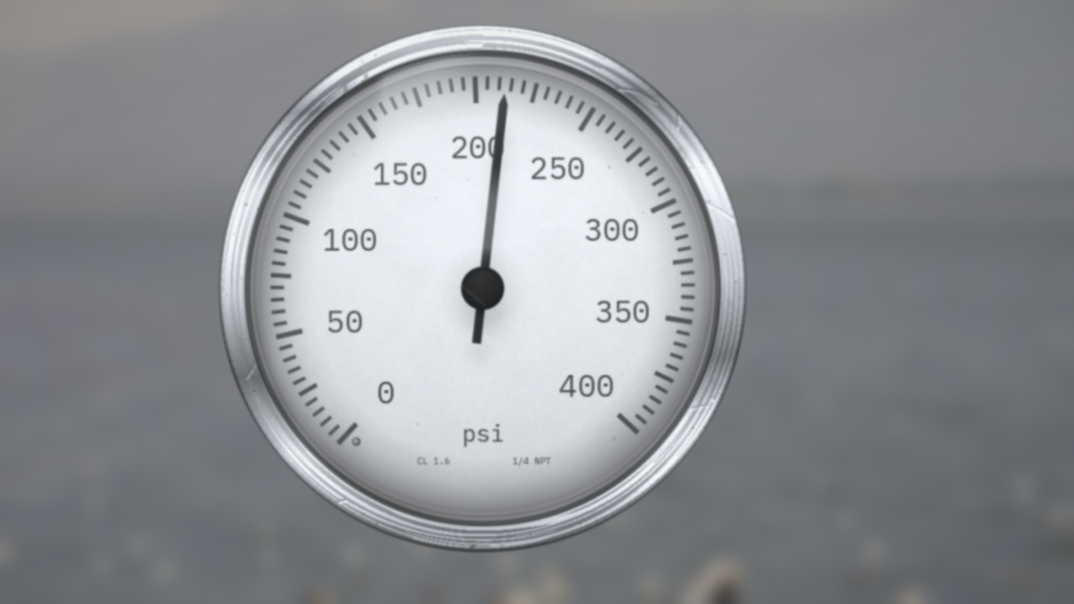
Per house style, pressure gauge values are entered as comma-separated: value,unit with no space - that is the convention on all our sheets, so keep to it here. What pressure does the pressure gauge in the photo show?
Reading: 212.5,psi
